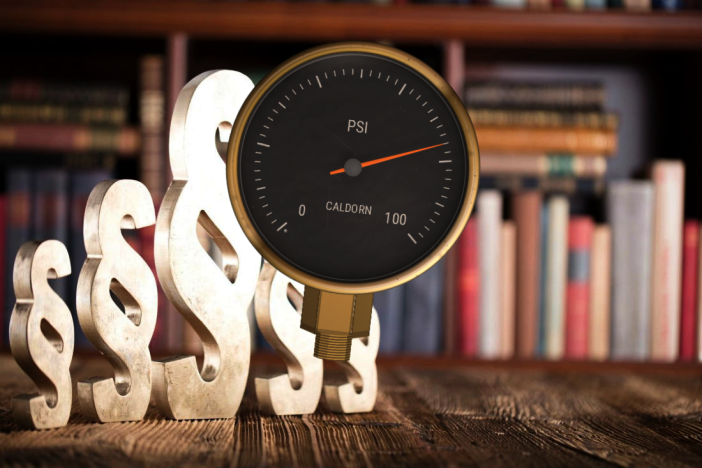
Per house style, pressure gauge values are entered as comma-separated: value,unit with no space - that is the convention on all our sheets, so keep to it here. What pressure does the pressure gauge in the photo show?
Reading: 76,psi
